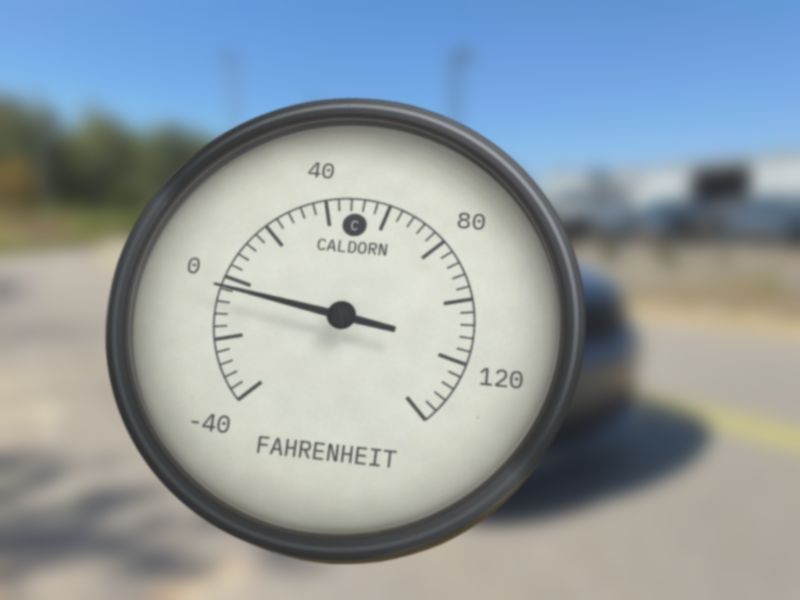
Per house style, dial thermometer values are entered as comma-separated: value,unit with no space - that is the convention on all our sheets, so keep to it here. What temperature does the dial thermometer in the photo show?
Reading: -4,°F
